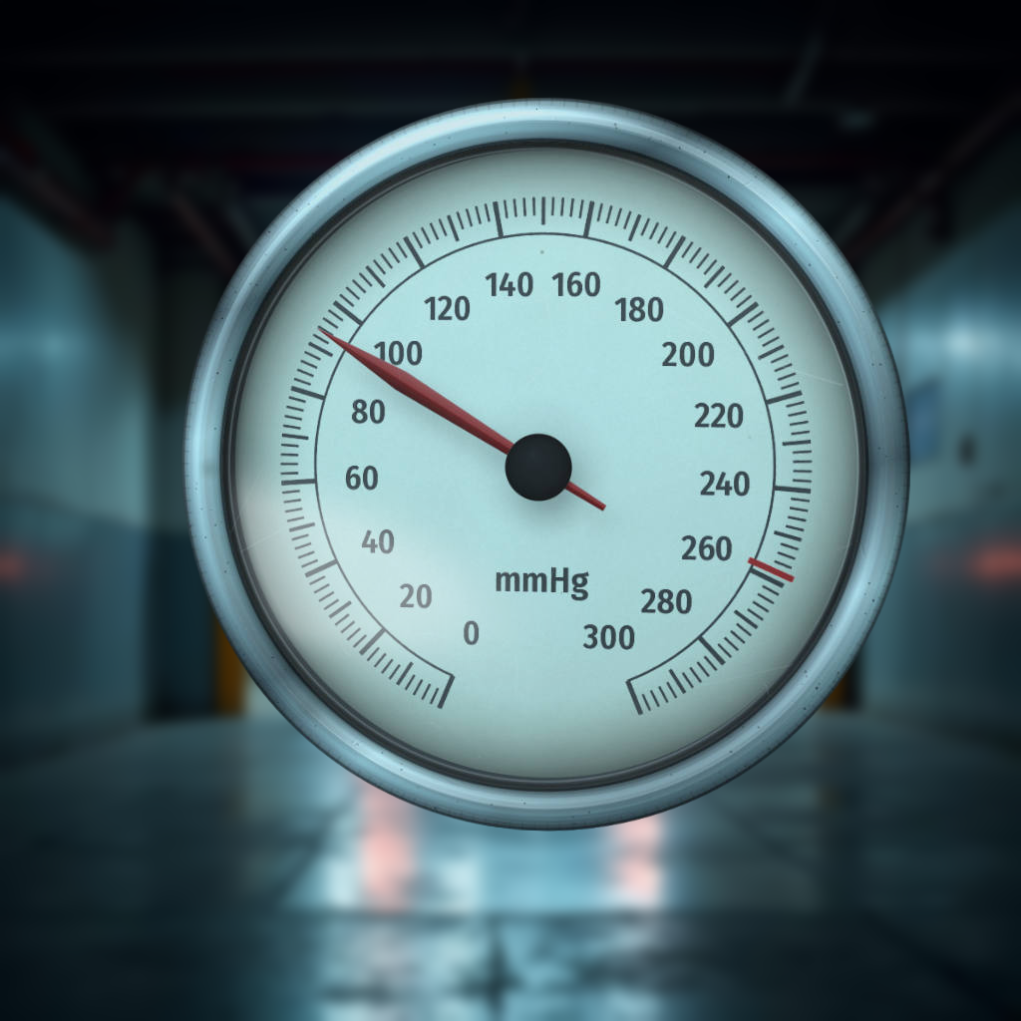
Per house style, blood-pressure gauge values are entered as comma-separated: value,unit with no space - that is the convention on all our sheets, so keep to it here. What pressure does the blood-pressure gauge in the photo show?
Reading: 94,mmHg
